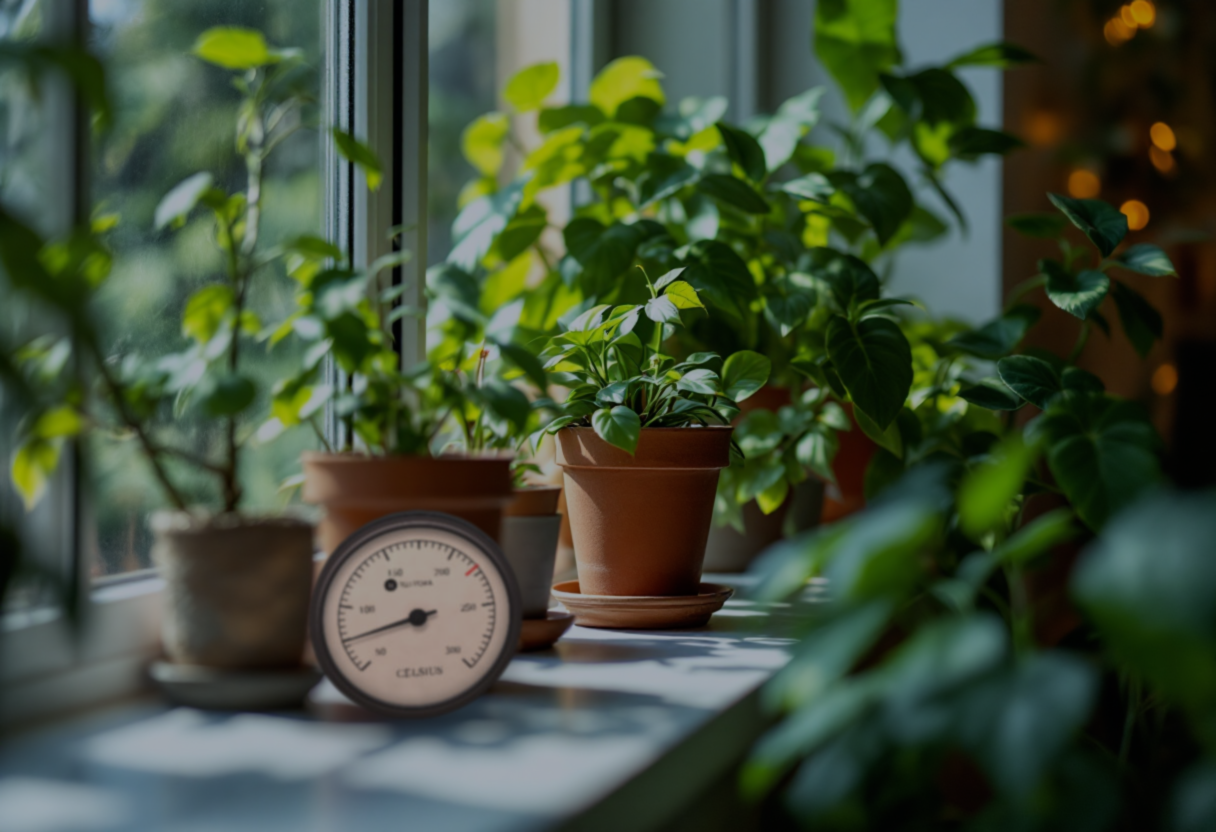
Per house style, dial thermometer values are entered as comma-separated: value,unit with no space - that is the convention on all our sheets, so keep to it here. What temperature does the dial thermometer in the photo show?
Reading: 75,°C
